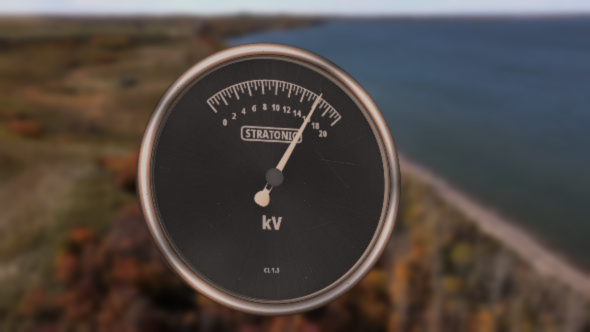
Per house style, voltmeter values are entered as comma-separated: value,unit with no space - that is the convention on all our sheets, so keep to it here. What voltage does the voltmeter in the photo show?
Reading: 16,kV
